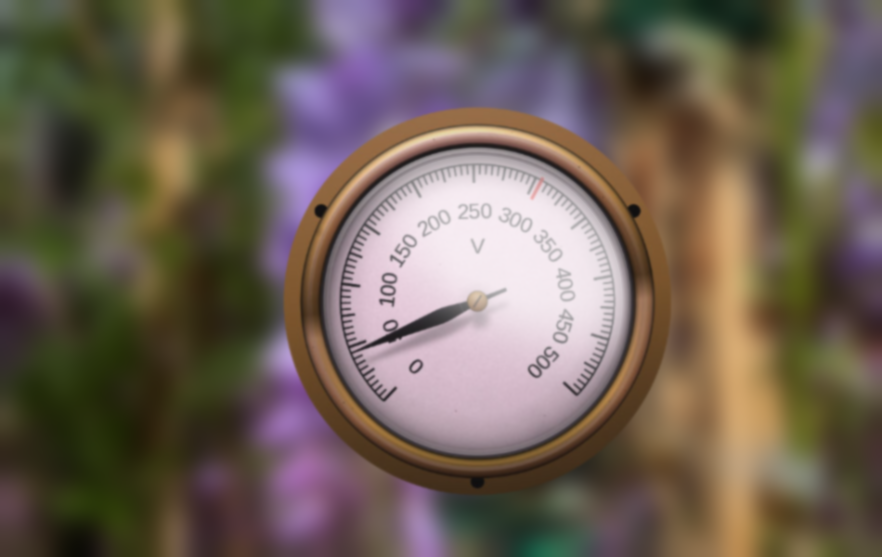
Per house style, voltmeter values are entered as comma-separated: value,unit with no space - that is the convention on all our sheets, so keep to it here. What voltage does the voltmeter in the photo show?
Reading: 45,V
